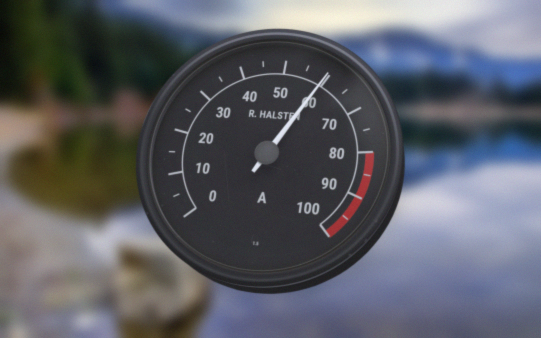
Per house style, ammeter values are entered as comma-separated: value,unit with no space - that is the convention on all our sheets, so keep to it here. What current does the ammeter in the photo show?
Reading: 60,A
